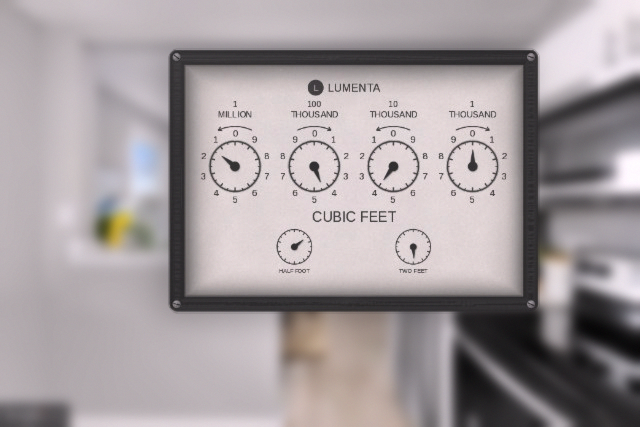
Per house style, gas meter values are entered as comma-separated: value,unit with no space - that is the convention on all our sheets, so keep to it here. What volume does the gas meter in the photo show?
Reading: 144000,ft³
